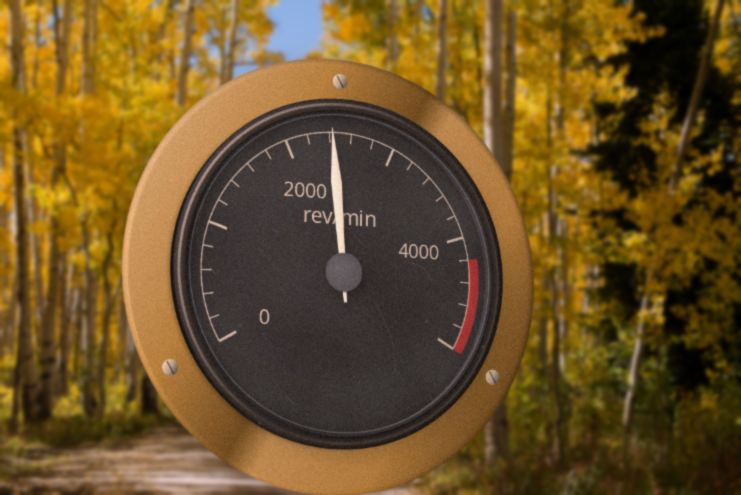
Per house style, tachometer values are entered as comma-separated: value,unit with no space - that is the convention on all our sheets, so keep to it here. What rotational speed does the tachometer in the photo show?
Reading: 2400,rpm
